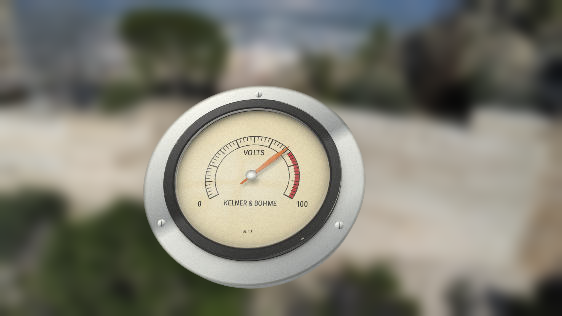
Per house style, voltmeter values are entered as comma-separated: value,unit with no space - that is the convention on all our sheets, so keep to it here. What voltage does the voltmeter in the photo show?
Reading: 70,V
